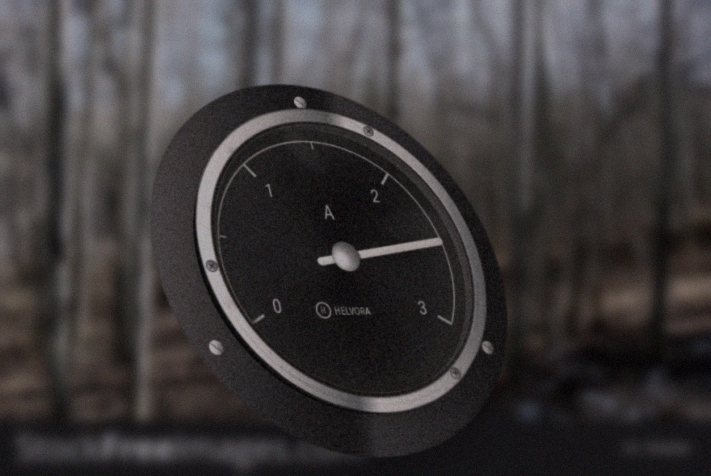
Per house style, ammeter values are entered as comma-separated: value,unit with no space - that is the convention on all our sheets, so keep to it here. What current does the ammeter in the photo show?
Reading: 2.5,A
